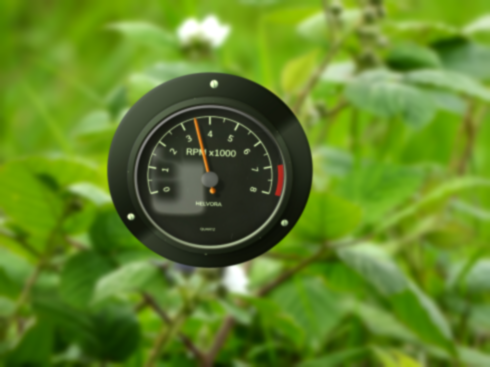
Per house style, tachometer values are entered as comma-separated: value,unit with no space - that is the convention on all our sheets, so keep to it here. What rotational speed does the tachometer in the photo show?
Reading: 3500,rpm
